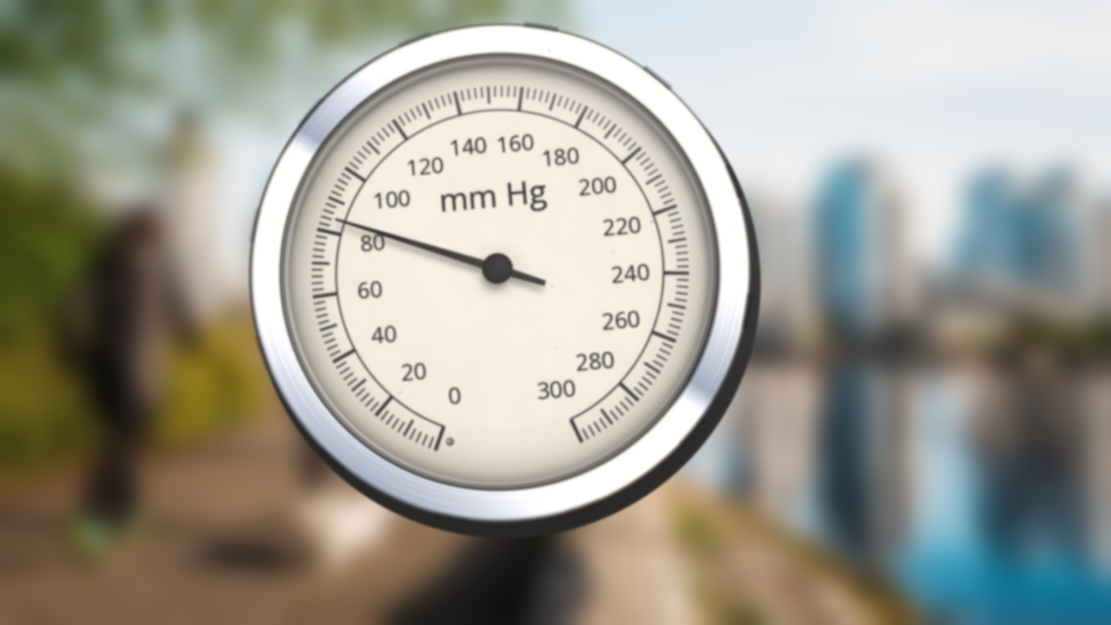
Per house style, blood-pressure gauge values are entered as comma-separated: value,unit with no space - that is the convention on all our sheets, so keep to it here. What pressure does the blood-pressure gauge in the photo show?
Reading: 84,mmHg
